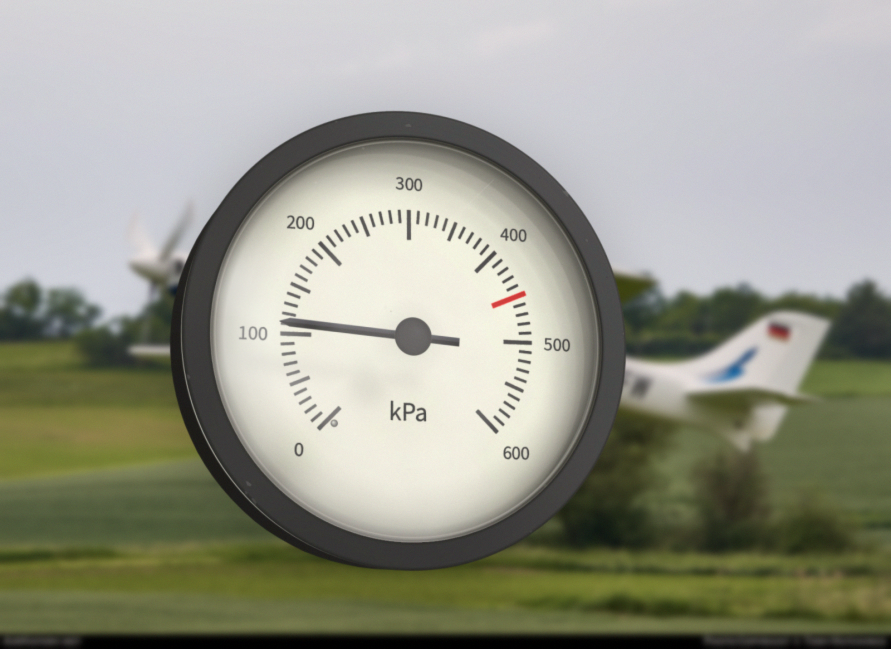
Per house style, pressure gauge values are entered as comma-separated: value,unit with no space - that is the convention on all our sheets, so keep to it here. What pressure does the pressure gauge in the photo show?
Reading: 110,kPa
